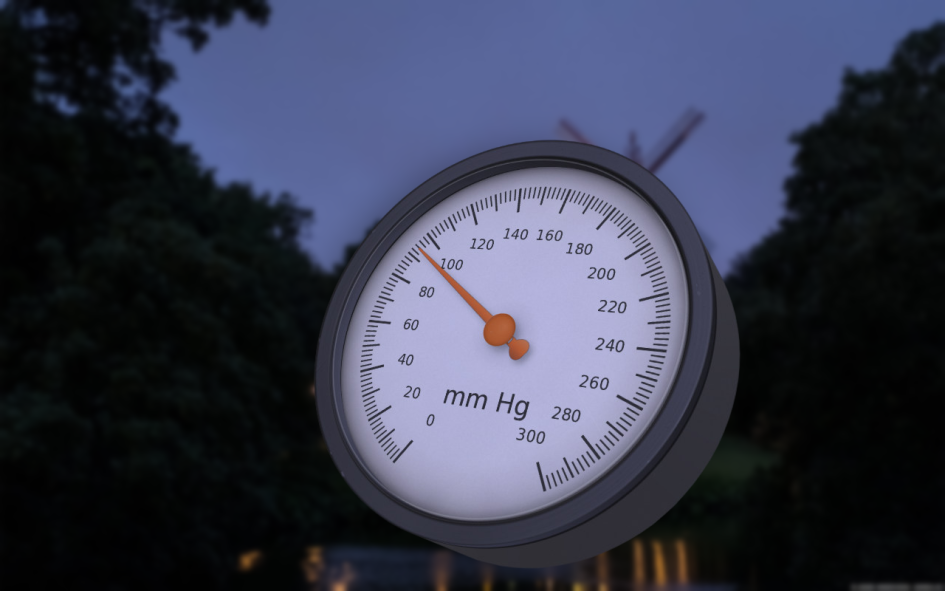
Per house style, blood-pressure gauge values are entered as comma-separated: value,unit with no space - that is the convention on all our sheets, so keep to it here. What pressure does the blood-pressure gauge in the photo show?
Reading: 94,mmHg
